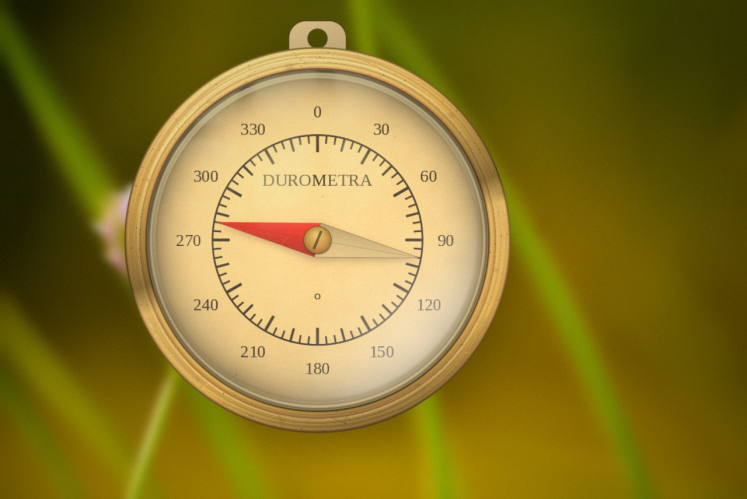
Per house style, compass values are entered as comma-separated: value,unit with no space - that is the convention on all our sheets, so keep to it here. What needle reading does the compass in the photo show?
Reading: 280,°
